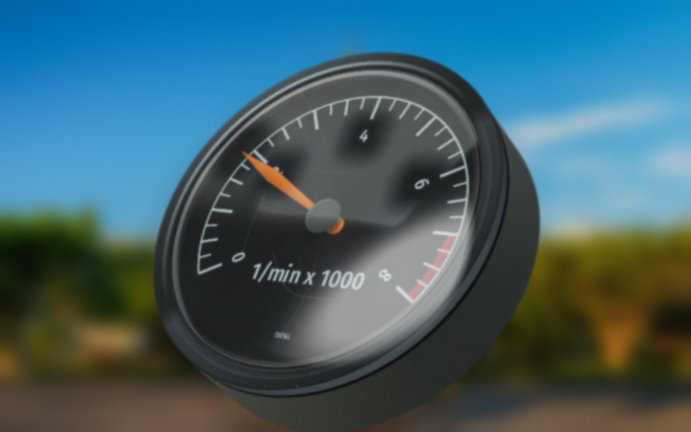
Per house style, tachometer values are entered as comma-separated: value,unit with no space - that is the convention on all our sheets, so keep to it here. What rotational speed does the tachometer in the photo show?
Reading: 1875,rpm
